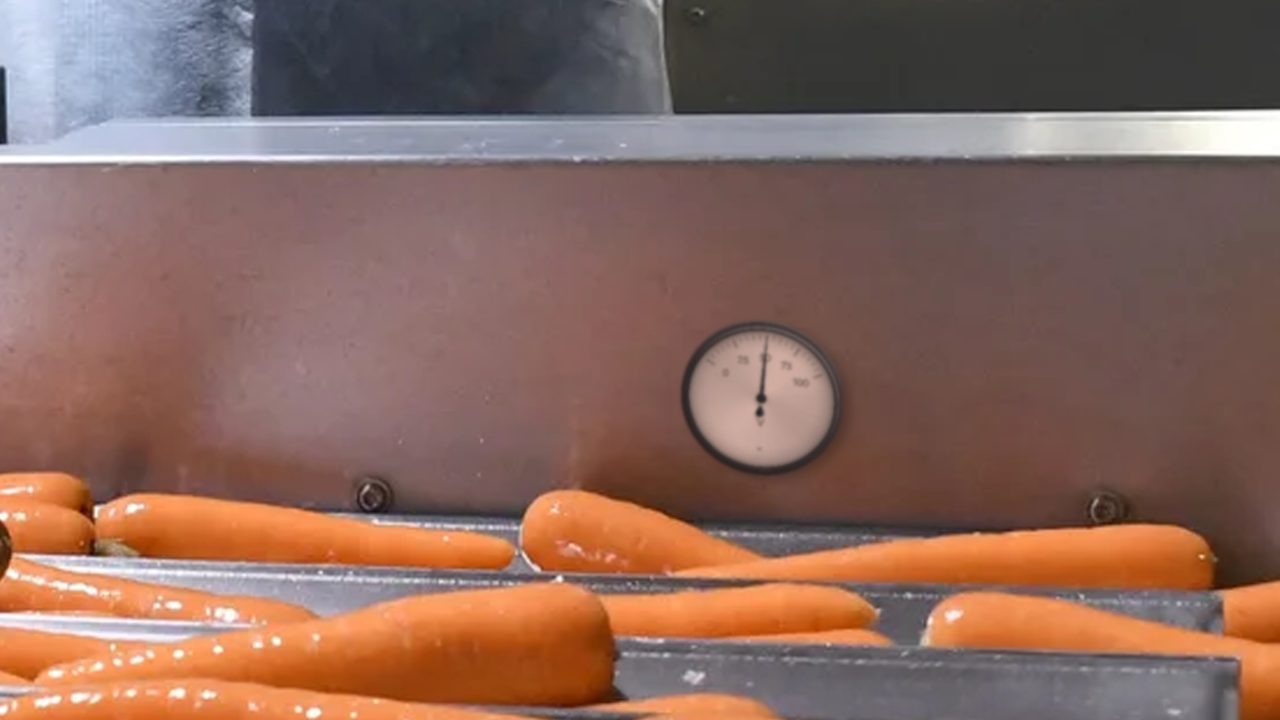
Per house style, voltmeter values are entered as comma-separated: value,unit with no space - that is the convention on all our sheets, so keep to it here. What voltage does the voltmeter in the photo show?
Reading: 50,V
